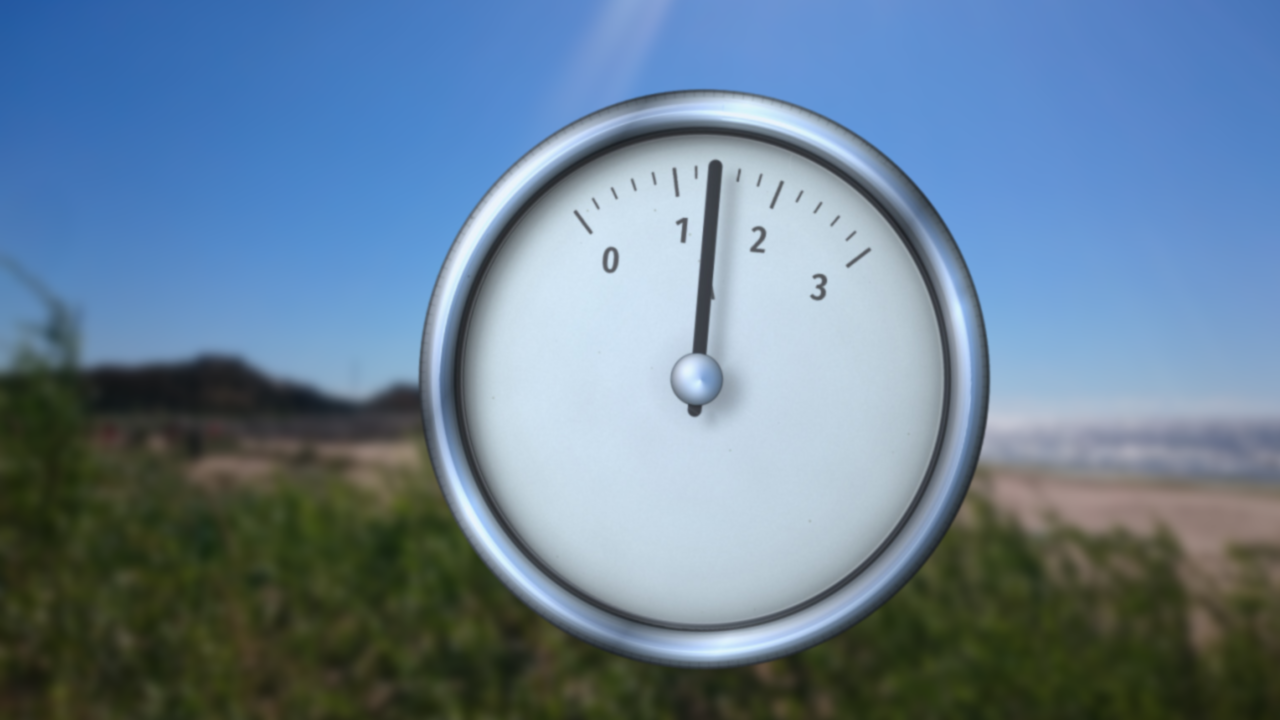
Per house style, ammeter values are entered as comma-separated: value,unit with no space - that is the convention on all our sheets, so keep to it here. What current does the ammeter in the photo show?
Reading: 1.4,A
